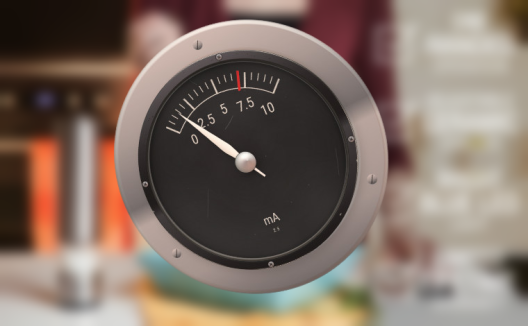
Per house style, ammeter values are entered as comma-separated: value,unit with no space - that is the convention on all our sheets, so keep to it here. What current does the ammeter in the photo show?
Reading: 1.5,mA
